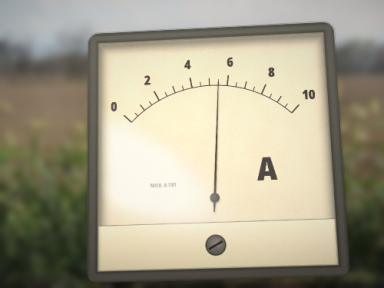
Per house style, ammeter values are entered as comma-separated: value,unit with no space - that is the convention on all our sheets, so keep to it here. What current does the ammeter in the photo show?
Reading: 5.5,A
